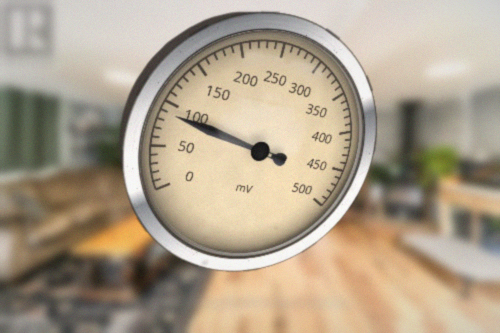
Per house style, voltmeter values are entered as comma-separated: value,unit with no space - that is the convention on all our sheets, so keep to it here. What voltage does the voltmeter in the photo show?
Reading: 90,mV
